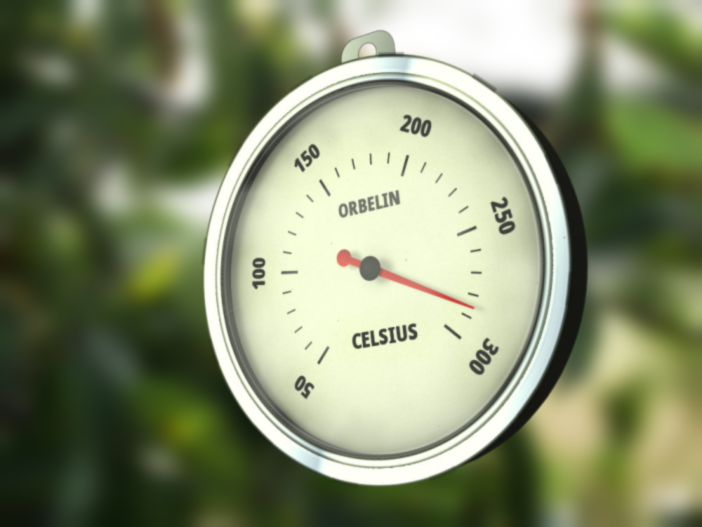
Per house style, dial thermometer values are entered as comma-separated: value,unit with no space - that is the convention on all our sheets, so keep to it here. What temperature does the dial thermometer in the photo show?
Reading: 285,°C
